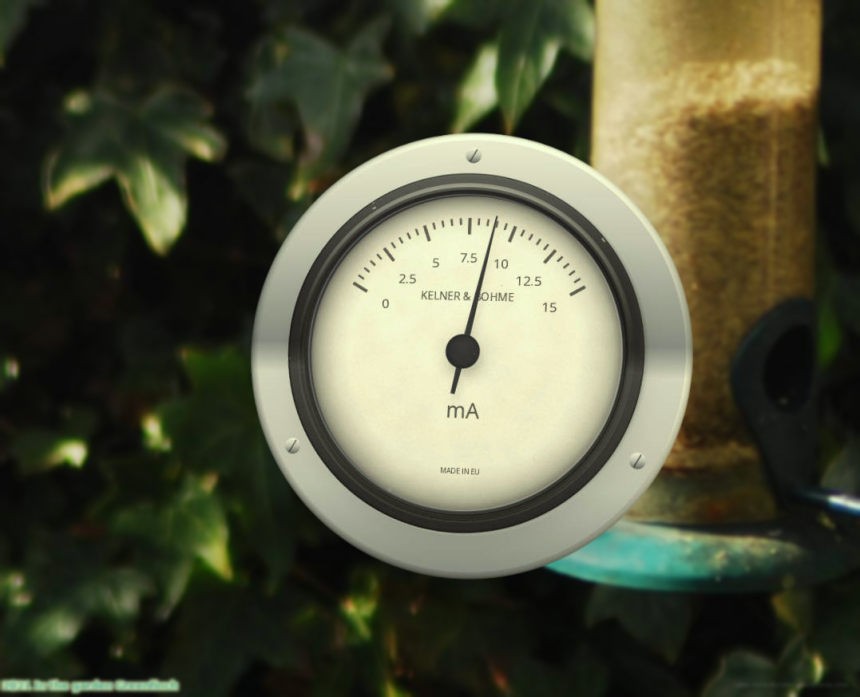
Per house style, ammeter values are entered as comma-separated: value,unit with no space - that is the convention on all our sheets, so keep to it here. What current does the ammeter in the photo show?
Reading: 9,mA
